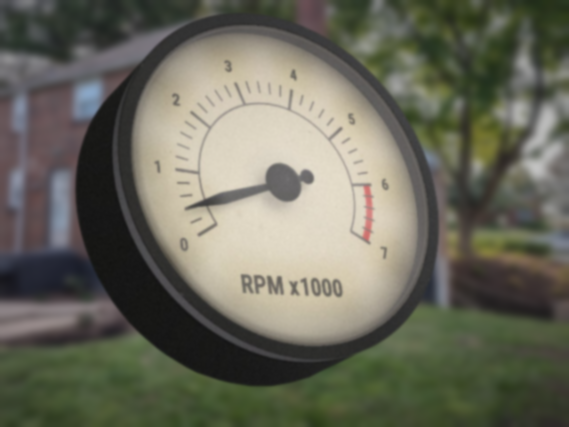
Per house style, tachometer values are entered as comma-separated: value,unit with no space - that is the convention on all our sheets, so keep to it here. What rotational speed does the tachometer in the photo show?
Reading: 400,rpm
